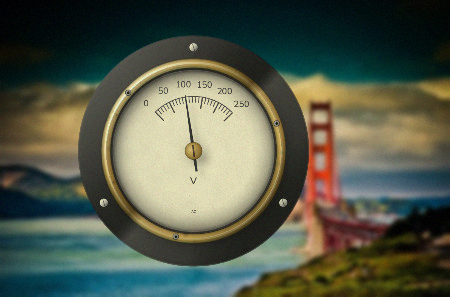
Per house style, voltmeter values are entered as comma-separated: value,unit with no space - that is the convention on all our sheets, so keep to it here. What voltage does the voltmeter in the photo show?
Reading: 100,V
